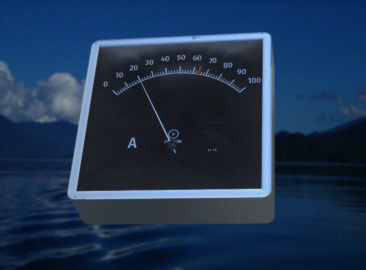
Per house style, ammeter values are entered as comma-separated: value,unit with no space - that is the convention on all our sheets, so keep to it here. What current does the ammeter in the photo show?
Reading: 20,A
